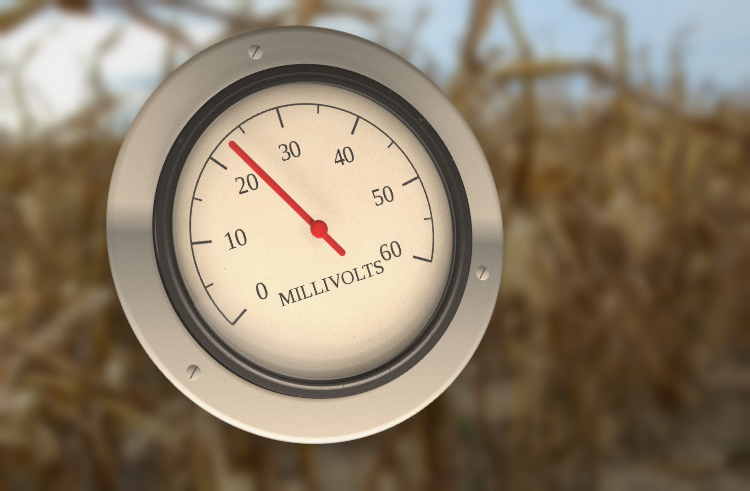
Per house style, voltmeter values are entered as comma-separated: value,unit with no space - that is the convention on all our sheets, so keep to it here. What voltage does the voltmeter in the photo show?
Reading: 22.5,mV
